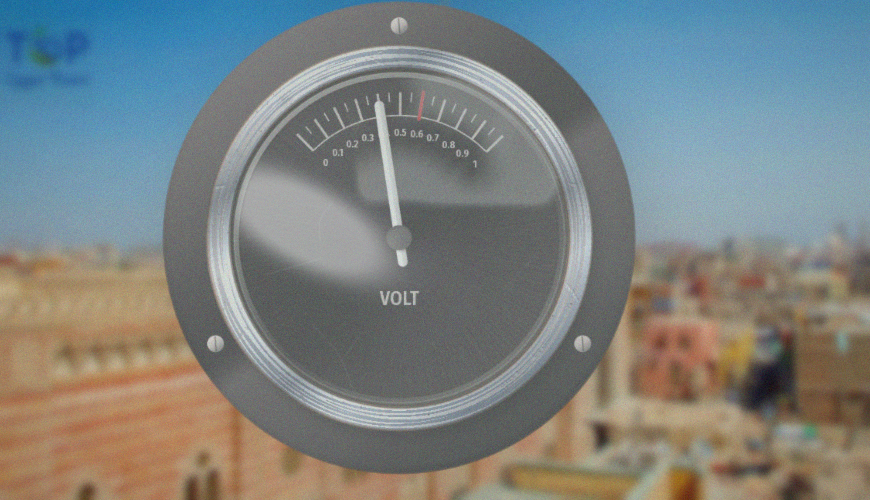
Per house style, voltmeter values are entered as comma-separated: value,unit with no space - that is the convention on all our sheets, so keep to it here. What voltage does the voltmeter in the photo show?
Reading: 0.4,V
